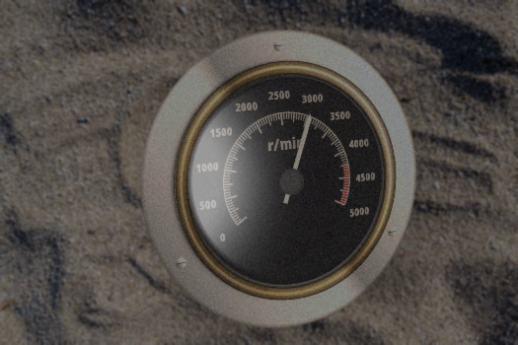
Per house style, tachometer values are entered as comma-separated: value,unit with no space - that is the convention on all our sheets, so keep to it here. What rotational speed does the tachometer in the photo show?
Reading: 3000,rpm
